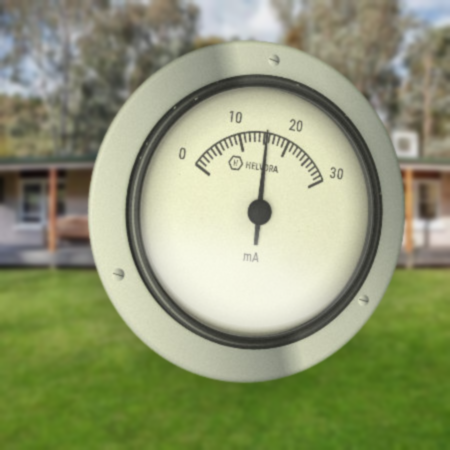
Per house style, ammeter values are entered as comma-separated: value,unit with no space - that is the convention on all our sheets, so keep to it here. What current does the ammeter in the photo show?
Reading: 15,mA
